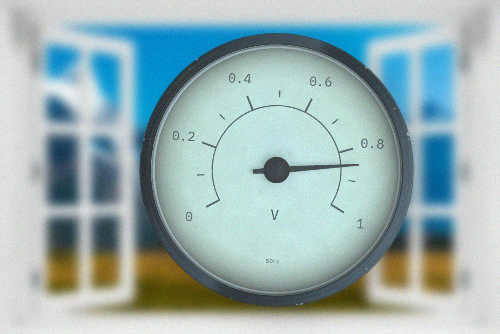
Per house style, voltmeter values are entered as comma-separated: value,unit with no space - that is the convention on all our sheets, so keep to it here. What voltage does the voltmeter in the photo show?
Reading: 0.85,V
